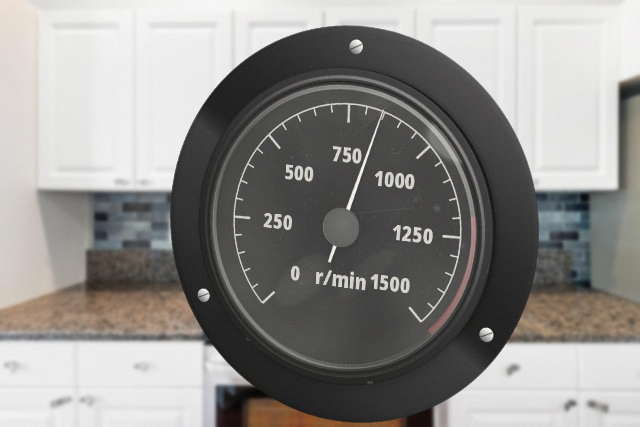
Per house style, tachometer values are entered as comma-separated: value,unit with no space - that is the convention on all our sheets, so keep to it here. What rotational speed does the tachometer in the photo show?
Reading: 850,rpm
